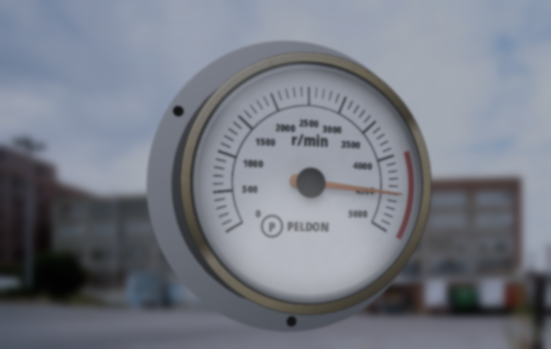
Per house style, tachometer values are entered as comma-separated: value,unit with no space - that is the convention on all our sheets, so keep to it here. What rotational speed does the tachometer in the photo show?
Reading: 4500,rpm
